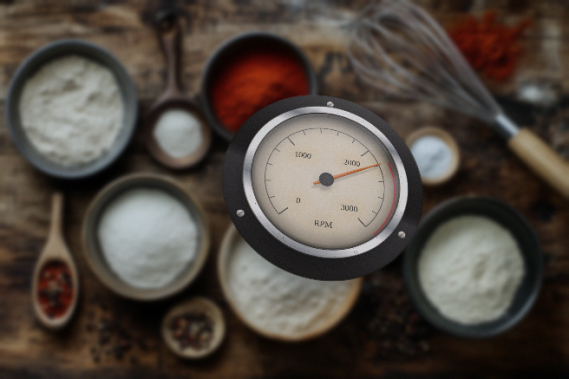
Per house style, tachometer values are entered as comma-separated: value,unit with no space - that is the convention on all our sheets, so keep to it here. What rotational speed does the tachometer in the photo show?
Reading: 2200,rpm
